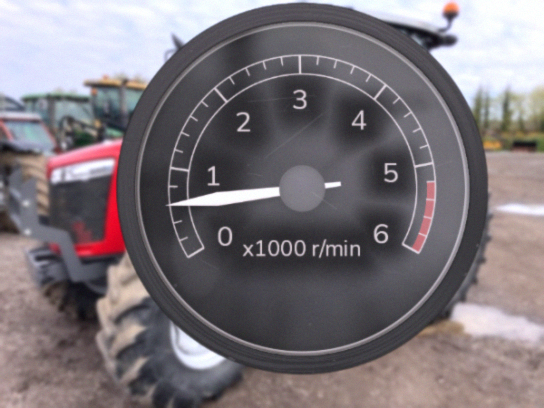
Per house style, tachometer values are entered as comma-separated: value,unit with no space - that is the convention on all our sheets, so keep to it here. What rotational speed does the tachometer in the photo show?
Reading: 600,rpm
